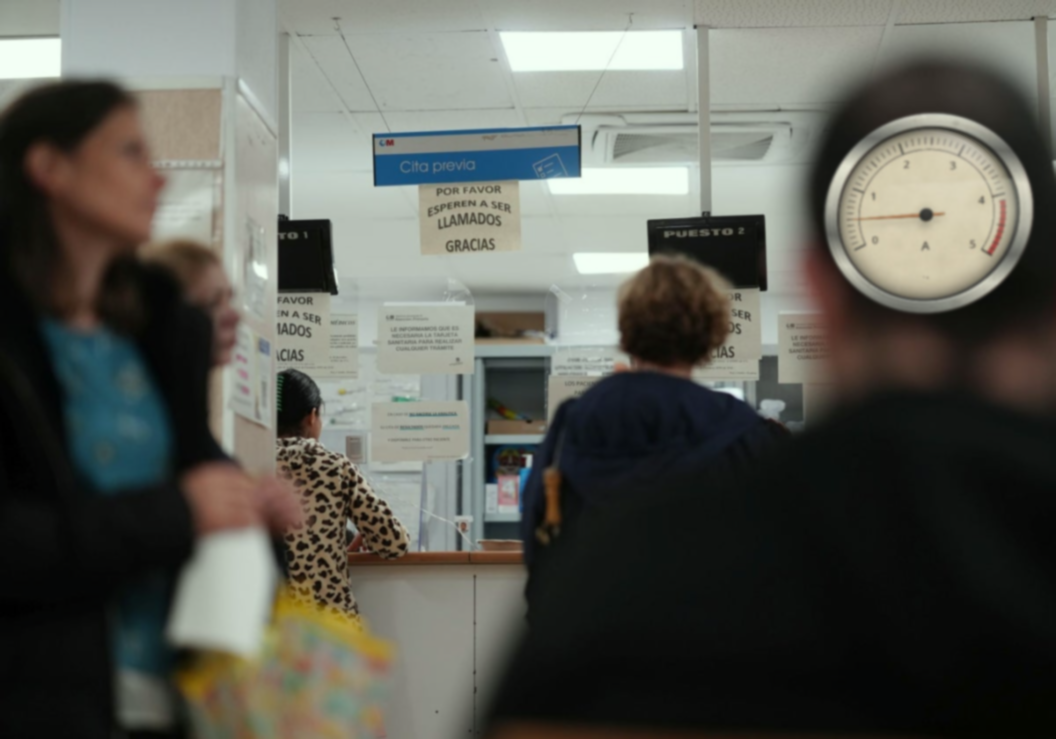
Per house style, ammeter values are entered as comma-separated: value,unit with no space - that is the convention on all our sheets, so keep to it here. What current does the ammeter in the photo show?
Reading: 0.5,A
